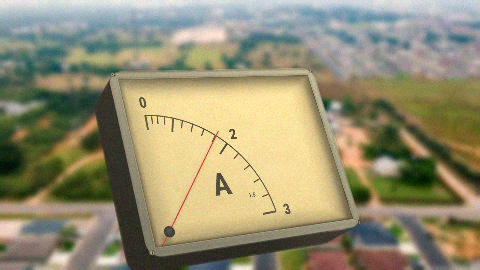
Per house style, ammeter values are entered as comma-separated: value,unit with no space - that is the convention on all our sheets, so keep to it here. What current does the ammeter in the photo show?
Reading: 1.8,A
